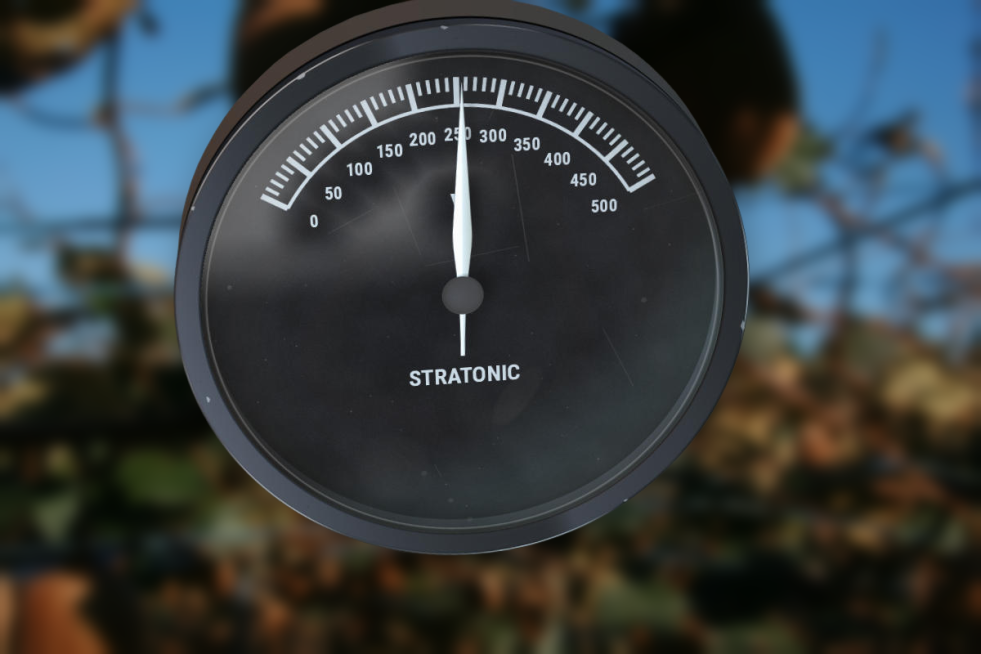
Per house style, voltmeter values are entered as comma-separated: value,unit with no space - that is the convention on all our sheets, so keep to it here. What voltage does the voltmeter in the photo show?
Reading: 255,V
